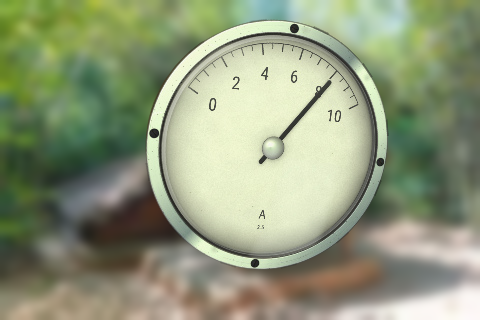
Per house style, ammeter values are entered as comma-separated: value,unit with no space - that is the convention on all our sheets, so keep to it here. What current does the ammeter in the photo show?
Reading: 8,A
